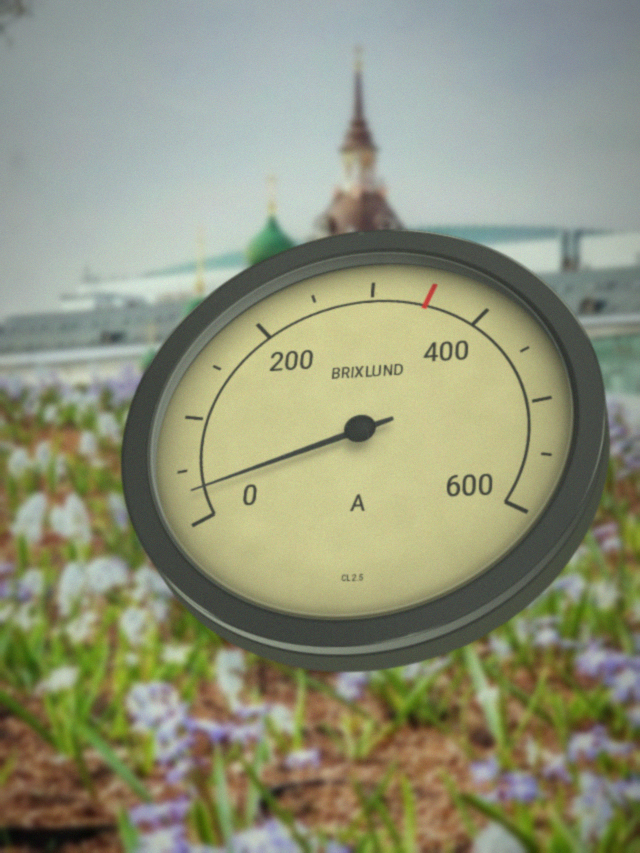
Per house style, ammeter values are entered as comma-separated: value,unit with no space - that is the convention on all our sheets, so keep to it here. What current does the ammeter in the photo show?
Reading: 25,A
